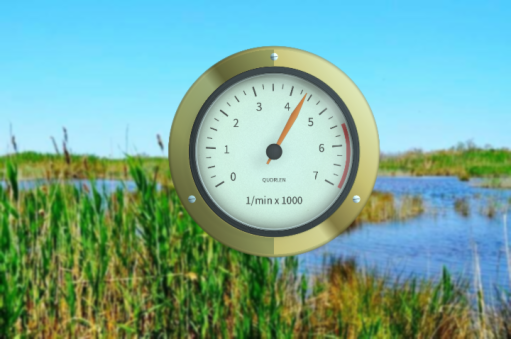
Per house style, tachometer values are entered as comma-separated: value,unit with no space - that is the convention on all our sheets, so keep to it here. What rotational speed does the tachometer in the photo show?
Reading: 4375,rpm
